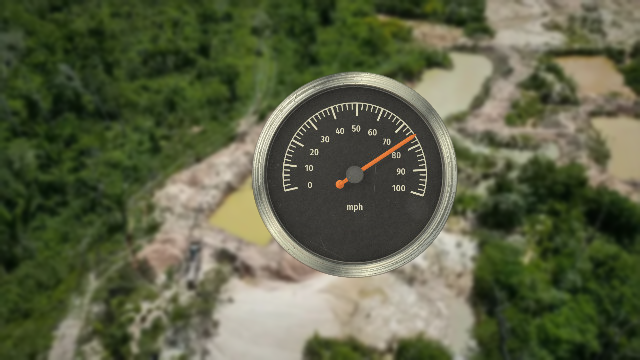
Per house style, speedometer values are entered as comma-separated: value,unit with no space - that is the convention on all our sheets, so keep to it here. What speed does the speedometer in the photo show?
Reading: 76,mph
